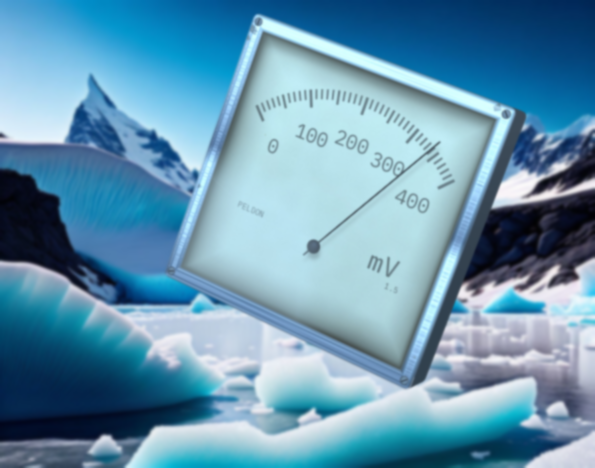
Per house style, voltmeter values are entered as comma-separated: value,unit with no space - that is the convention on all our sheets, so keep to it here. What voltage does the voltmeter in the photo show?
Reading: 340,mV
